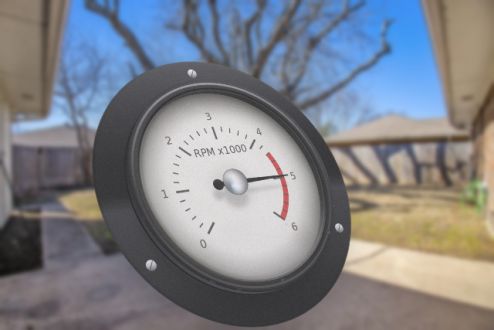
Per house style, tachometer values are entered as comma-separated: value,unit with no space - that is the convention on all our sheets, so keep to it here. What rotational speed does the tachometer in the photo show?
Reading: 5000,rpm
